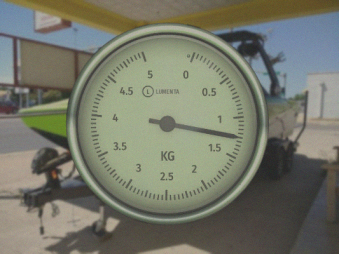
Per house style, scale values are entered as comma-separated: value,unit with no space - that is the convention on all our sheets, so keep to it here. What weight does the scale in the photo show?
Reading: 1.25,kg
